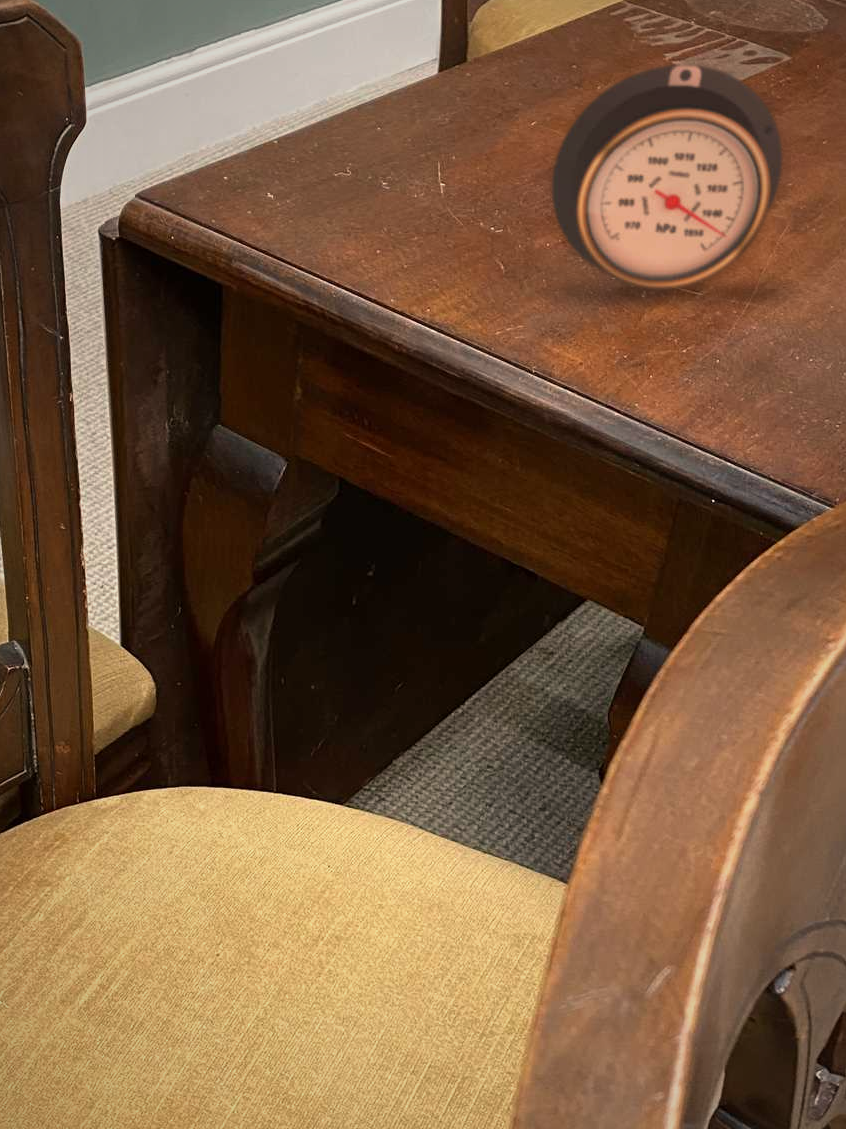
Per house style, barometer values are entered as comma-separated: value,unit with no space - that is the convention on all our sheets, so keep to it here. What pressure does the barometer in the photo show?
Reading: 1044,hPa
